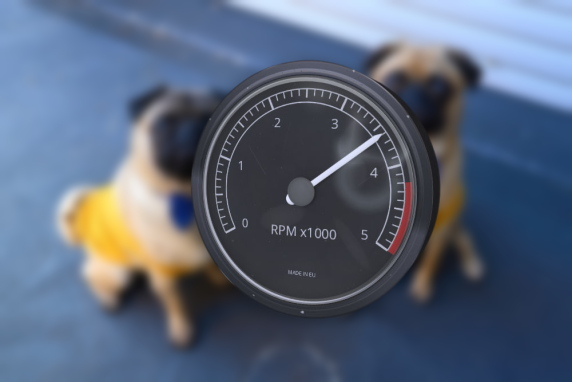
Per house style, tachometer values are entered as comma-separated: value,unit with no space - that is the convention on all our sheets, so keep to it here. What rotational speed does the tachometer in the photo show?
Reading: 3600,rpm
